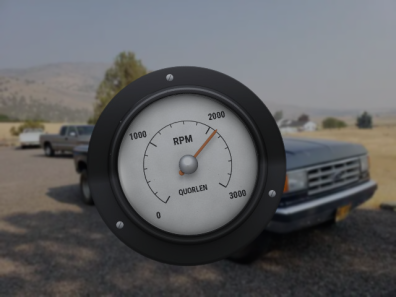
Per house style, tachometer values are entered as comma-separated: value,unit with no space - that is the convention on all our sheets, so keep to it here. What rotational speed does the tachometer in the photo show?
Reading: 2100,rpm
